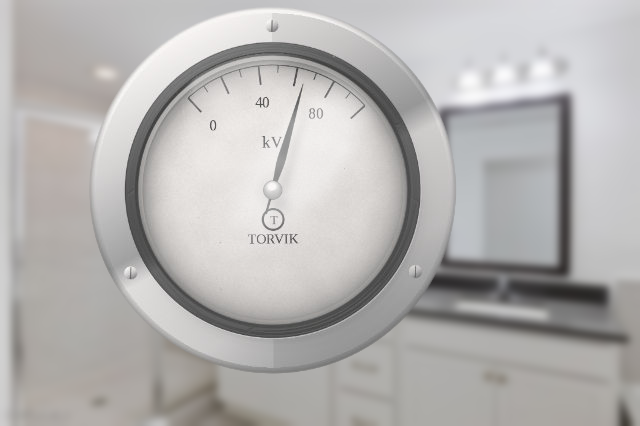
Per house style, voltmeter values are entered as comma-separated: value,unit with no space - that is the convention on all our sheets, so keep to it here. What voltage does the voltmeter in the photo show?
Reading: 65,kV
